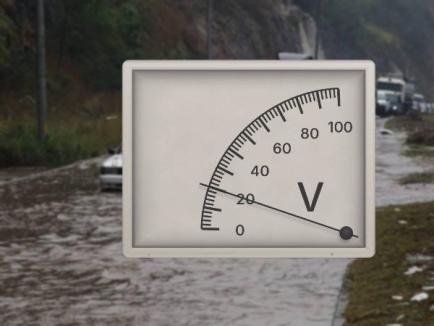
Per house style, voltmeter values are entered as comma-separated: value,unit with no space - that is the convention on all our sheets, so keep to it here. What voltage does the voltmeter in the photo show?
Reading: 20,V
